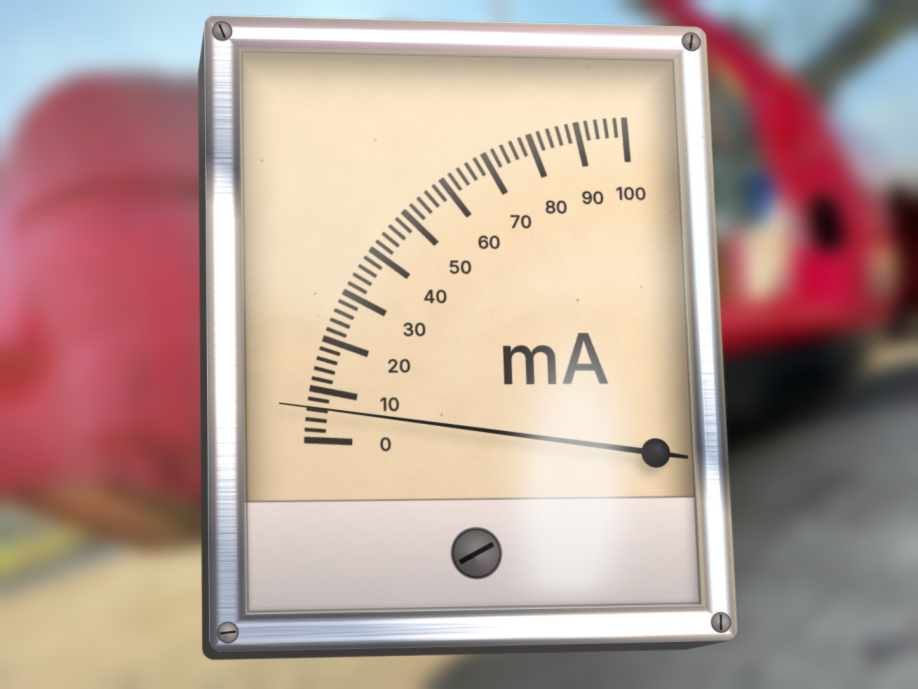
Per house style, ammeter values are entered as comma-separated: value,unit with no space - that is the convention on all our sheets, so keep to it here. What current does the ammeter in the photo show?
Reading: 6,mA
